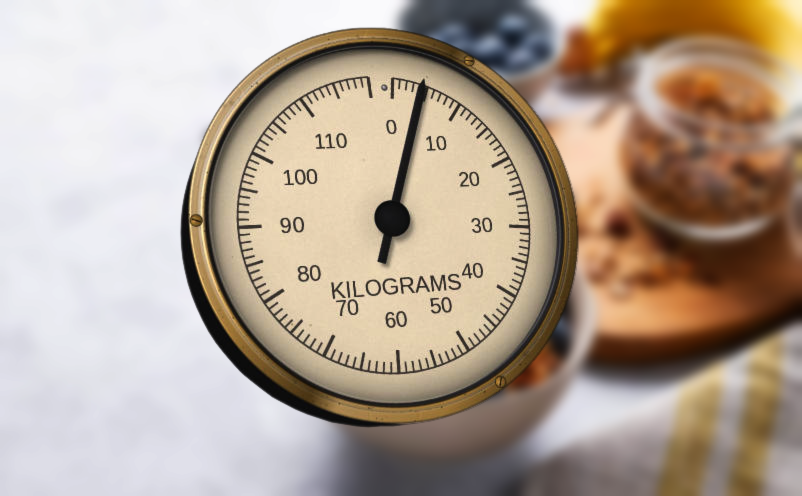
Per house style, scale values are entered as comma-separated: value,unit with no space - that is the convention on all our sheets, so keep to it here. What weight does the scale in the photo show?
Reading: 4,kg
